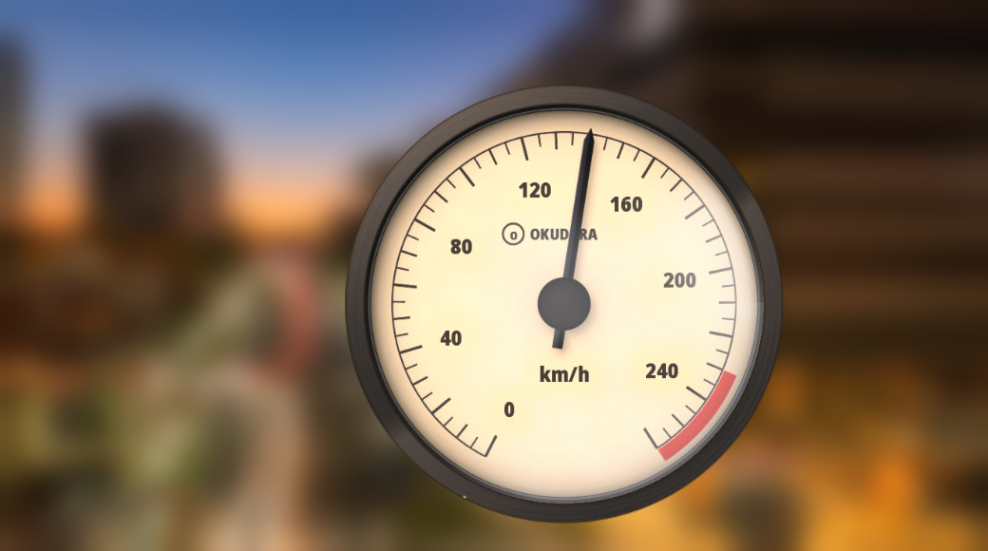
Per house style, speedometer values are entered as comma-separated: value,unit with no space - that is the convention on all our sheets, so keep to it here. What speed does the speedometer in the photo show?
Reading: 140,km/h
